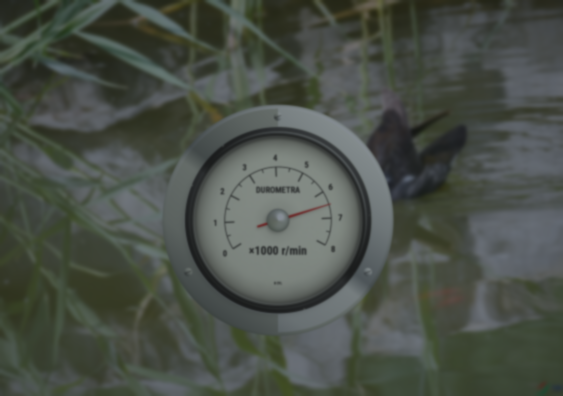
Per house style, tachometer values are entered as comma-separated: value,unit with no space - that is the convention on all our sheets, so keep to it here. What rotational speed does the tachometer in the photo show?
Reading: 6500,rpm
